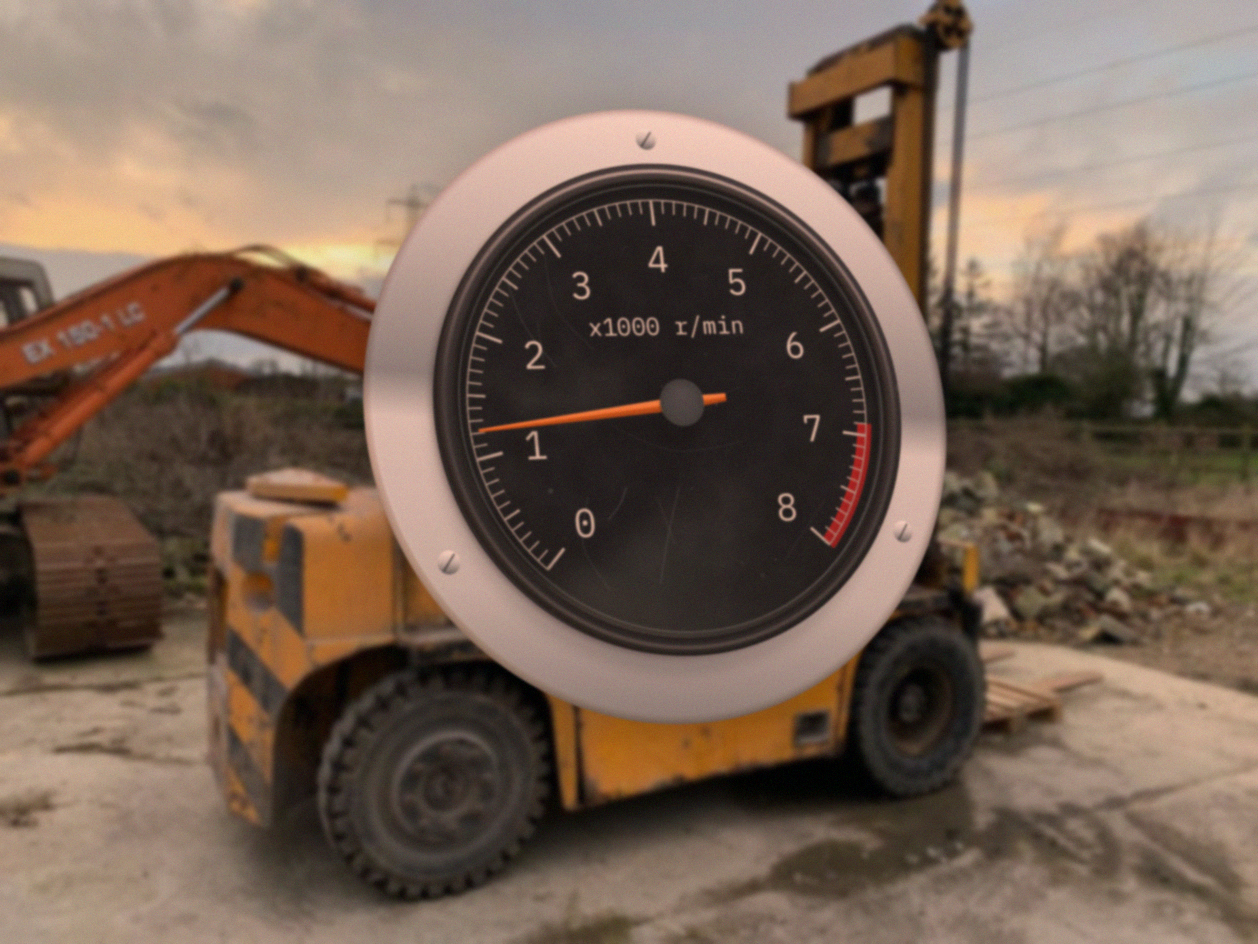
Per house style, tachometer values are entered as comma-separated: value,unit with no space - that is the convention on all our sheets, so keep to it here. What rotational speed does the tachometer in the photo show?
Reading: 1200,rpm
